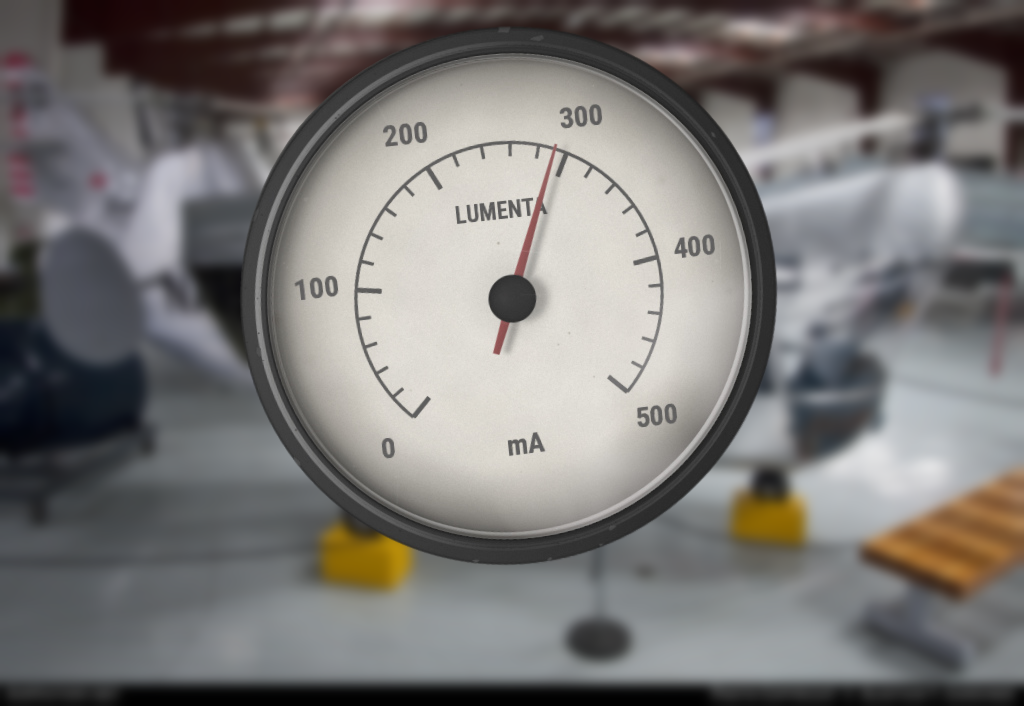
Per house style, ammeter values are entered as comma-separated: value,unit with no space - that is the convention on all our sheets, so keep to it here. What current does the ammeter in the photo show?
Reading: 290,mA
